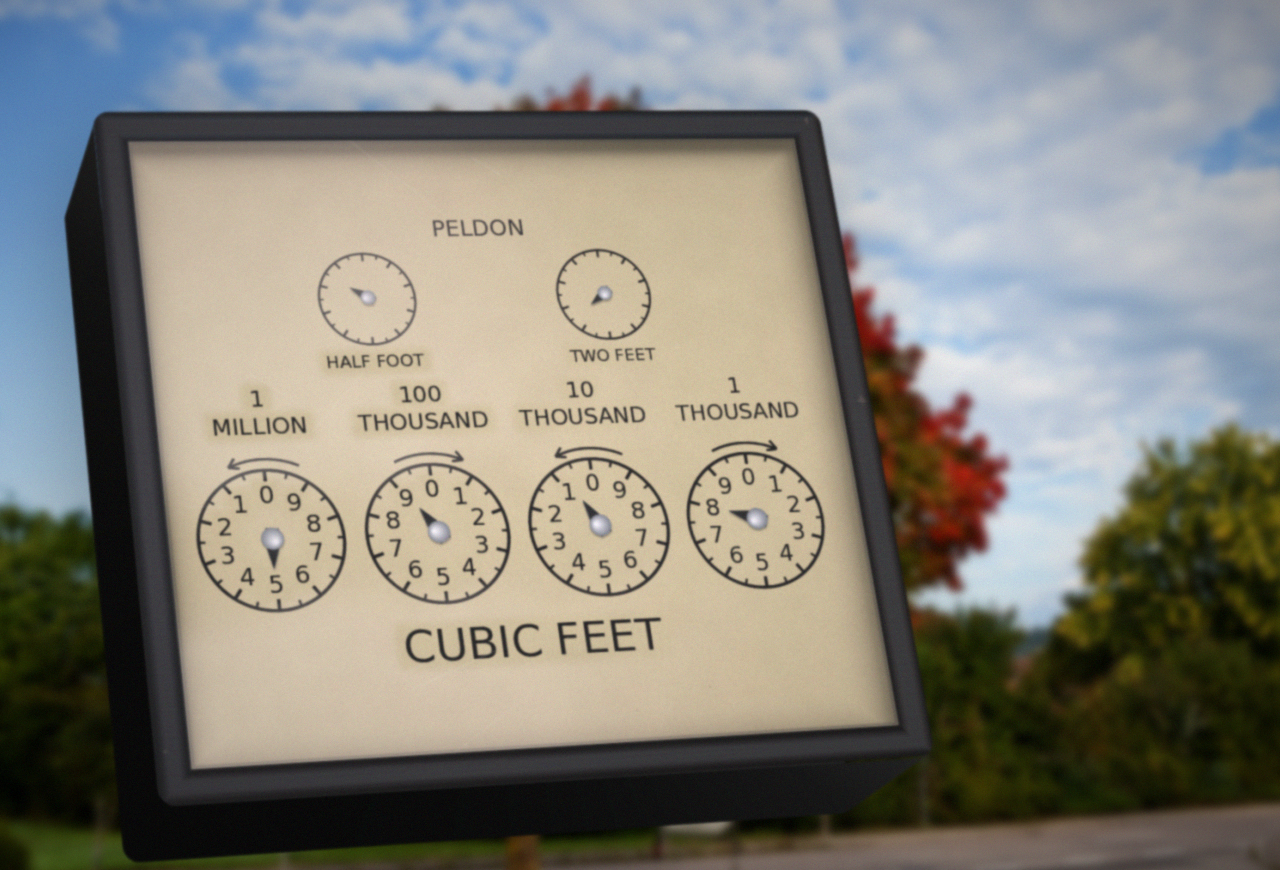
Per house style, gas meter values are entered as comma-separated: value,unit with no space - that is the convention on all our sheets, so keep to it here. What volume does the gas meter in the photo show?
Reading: 490800,ft³
